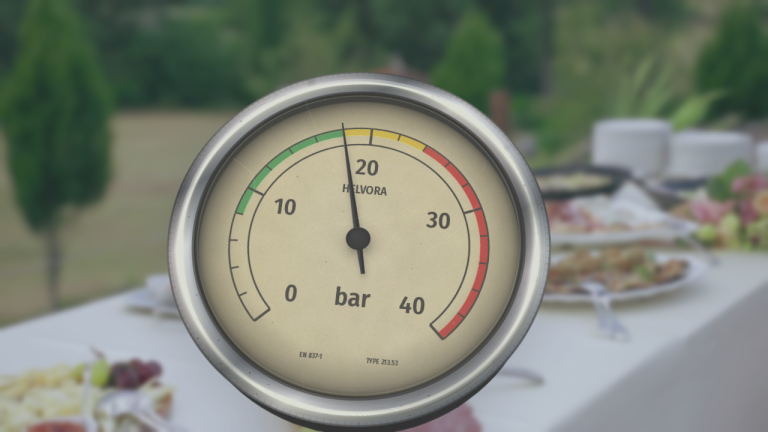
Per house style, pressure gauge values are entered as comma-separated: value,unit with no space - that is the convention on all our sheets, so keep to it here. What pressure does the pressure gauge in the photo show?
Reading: 18,bar
